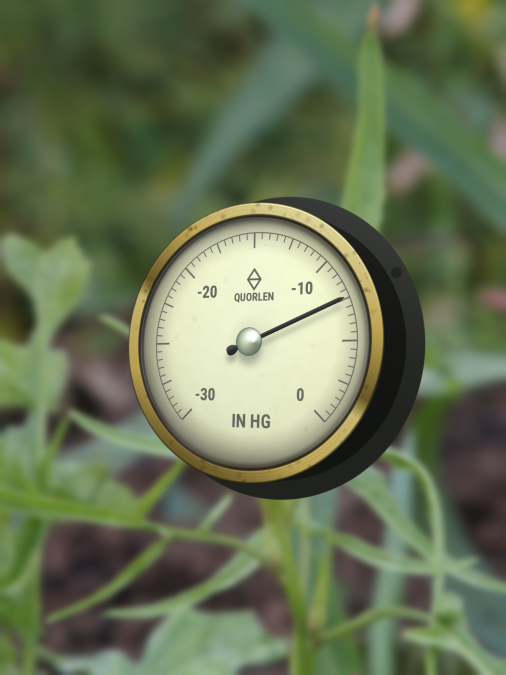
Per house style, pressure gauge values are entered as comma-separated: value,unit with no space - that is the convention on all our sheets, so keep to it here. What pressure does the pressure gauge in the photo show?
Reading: -7.5,inHg
